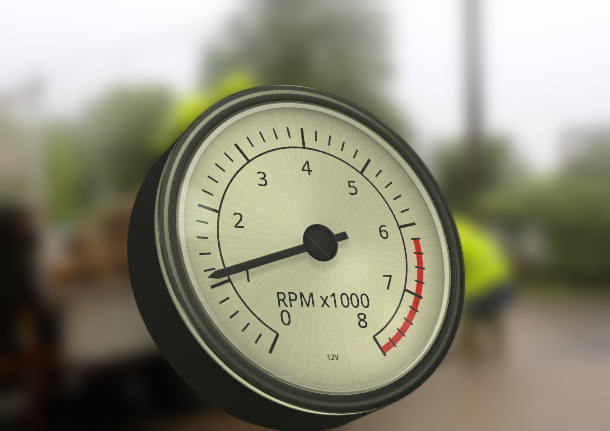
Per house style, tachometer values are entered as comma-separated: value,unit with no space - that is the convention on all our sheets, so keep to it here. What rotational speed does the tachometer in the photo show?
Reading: 1100,rpm
